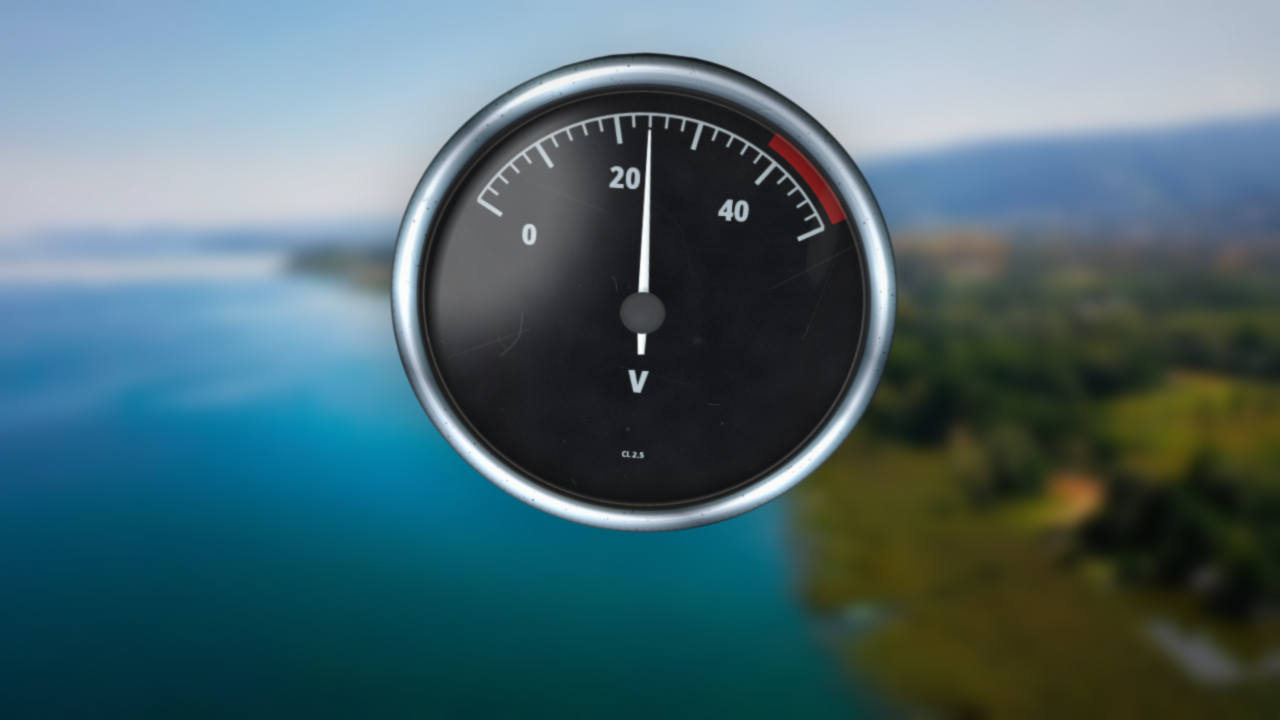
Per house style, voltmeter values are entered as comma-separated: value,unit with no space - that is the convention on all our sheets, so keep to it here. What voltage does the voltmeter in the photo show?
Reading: 24,V
